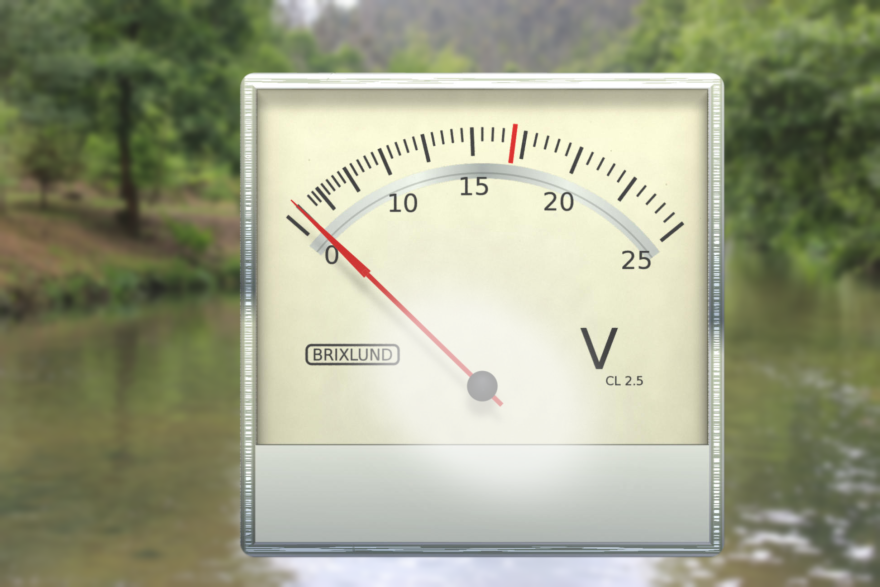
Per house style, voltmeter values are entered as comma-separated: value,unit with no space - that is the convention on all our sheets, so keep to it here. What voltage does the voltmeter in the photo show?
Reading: 2.5,V
